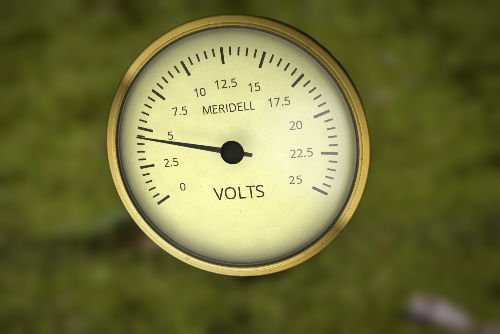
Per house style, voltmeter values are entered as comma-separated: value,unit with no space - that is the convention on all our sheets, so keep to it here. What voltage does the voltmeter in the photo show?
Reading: 4.5,V
